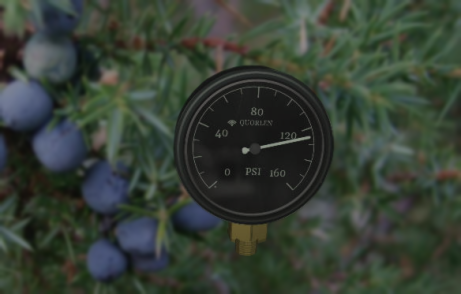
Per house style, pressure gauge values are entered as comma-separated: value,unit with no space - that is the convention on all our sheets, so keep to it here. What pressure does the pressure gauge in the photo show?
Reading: 125,psi
